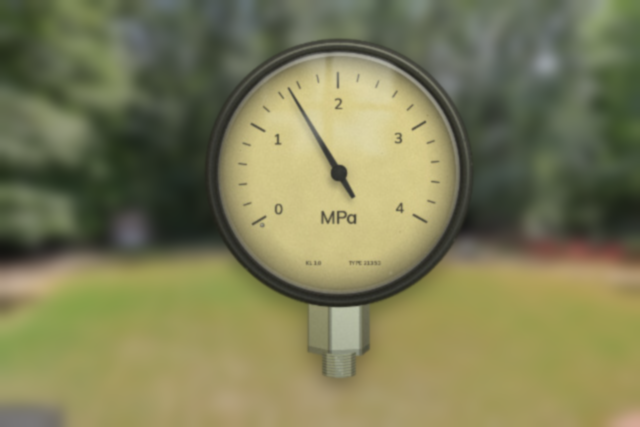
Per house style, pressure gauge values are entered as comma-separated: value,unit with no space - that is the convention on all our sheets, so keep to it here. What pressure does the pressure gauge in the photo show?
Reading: 1.5,MPa
